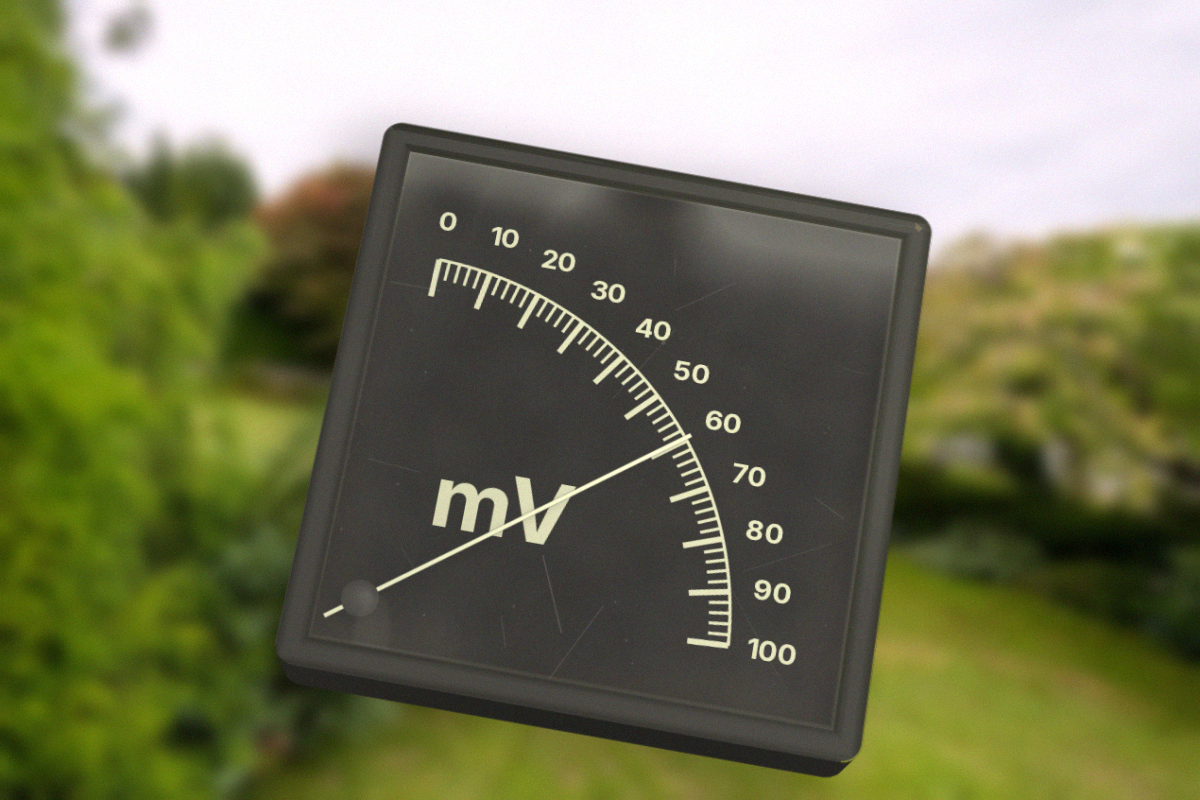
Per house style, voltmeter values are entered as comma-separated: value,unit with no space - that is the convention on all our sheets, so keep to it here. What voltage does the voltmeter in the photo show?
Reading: 60,mV
